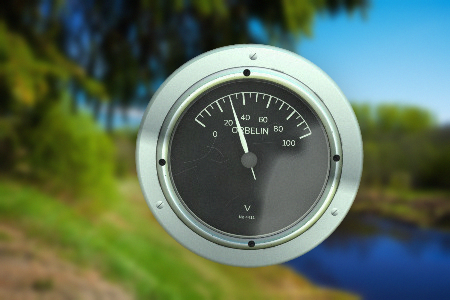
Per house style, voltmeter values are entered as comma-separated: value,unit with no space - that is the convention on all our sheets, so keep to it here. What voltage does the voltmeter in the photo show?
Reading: 30,V
